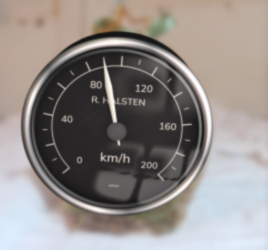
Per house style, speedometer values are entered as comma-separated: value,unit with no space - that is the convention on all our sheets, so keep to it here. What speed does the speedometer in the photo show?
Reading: 90,km/h
